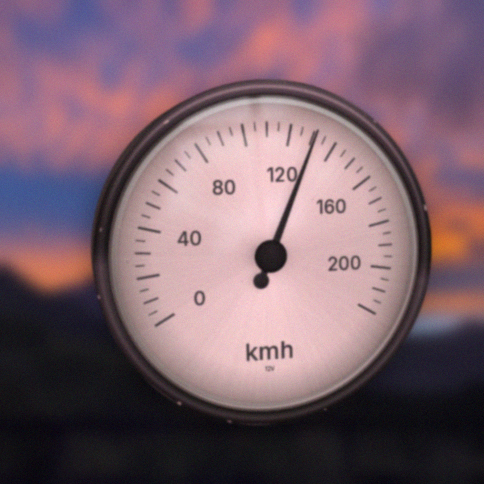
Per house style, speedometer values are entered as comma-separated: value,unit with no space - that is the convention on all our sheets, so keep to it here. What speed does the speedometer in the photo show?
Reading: 130,km/h
